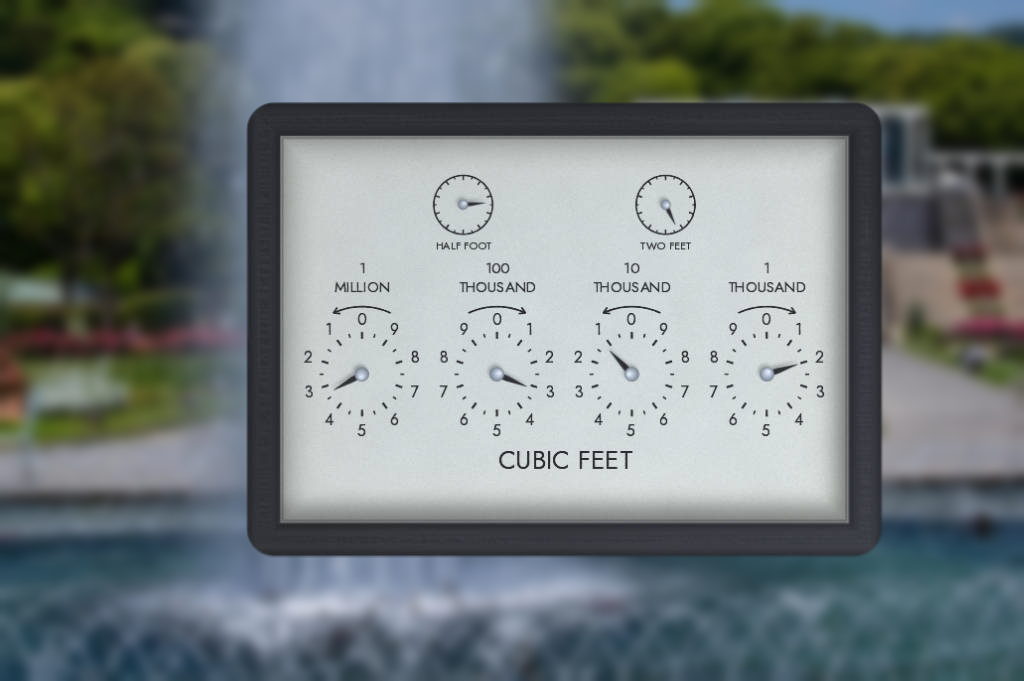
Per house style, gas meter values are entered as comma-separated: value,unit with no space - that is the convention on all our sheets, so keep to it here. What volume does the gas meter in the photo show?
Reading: 331200,ft³
